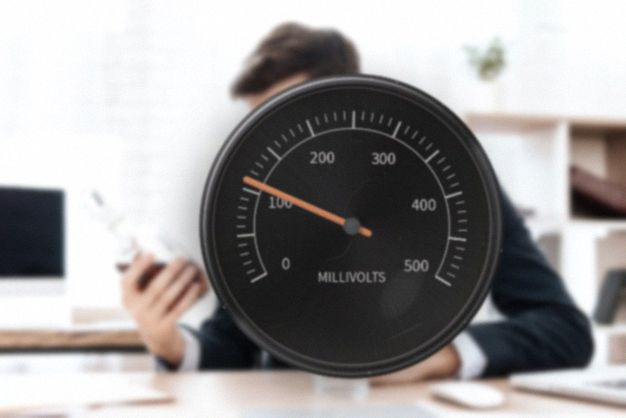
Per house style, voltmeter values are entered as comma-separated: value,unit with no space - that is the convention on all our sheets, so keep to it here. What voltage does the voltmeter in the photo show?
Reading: 110,mV
